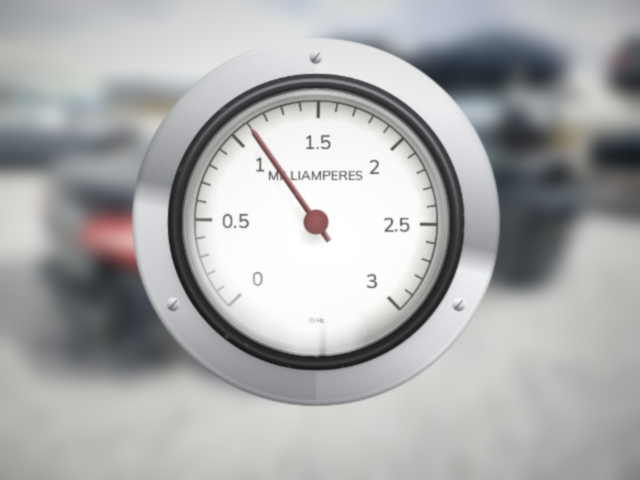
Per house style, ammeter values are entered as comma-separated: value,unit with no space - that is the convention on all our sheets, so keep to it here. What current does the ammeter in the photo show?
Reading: 1.1,mA
